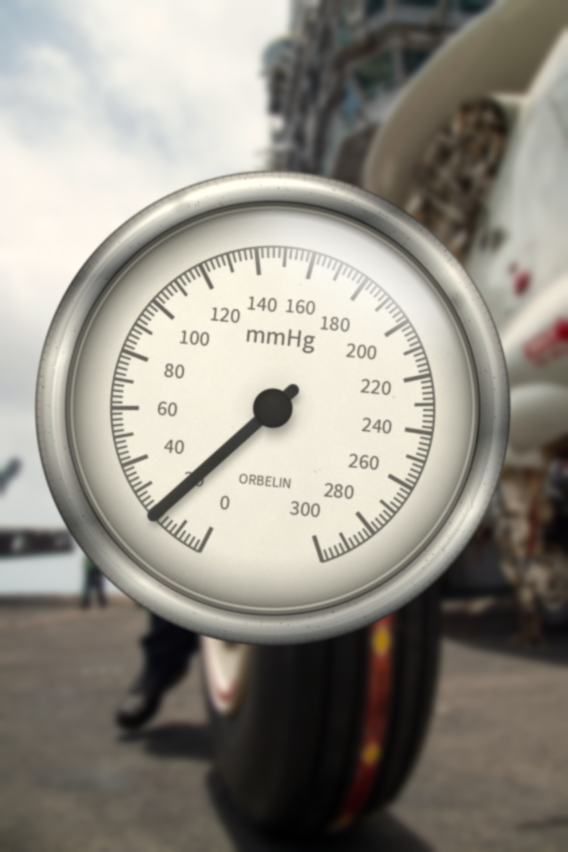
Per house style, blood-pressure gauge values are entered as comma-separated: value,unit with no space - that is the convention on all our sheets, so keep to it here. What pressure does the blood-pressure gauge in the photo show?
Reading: 20,mmHg
